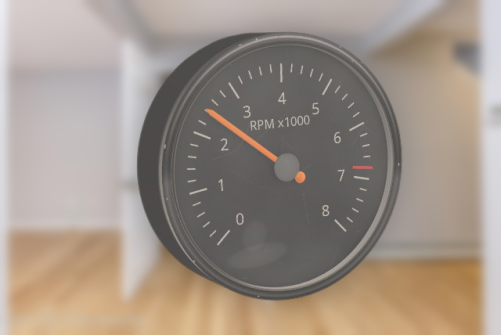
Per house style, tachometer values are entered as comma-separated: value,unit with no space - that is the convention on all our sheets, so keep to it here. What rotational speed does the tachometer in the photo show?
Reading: 2400,rpm
